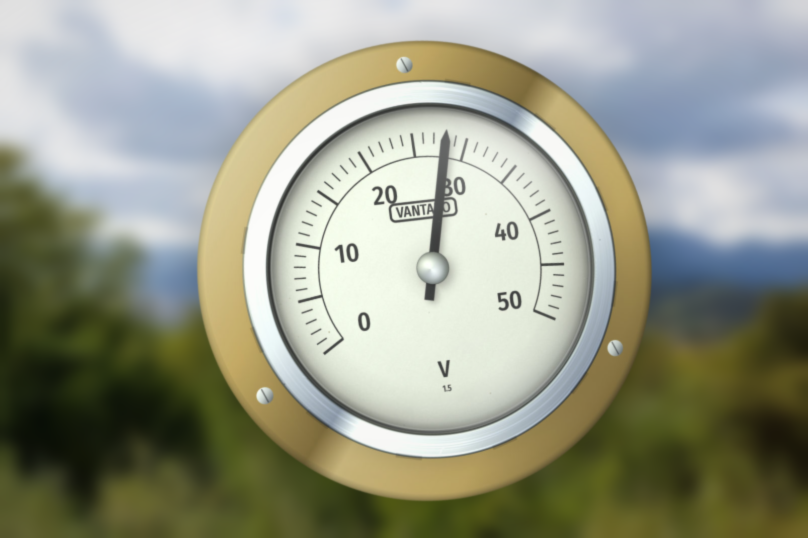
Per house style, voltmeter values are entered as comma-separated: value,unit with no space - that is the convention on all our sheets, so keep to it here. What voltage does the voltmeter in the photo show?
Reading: 28,V
